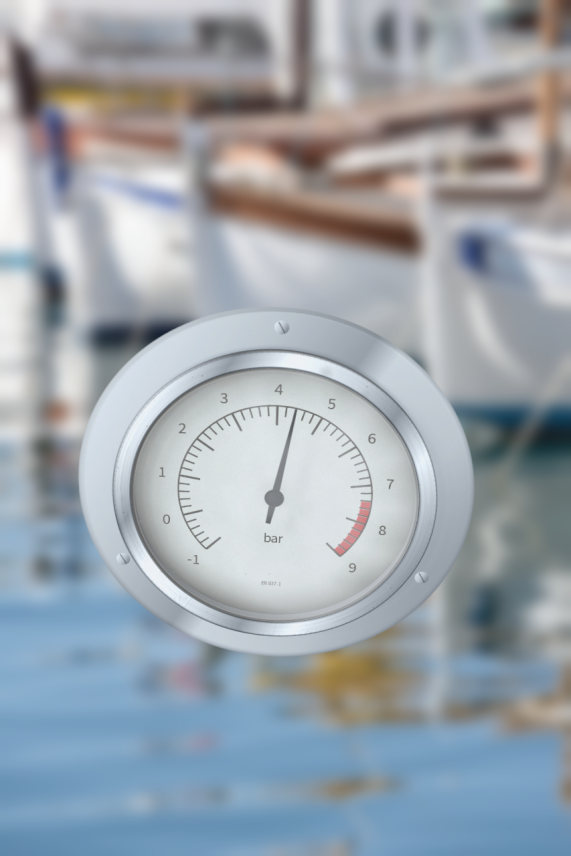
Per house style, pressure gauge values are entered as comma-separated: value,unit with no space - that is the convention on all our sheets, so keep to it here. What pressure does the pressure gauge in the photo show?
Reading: 4.4,bar
